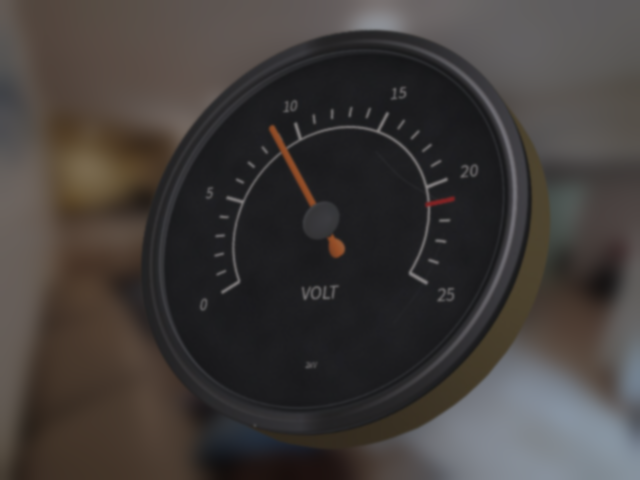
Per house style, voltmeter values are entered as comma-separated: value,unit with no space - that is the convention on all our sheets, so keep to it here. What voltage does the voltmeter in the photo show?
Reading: 9,V
